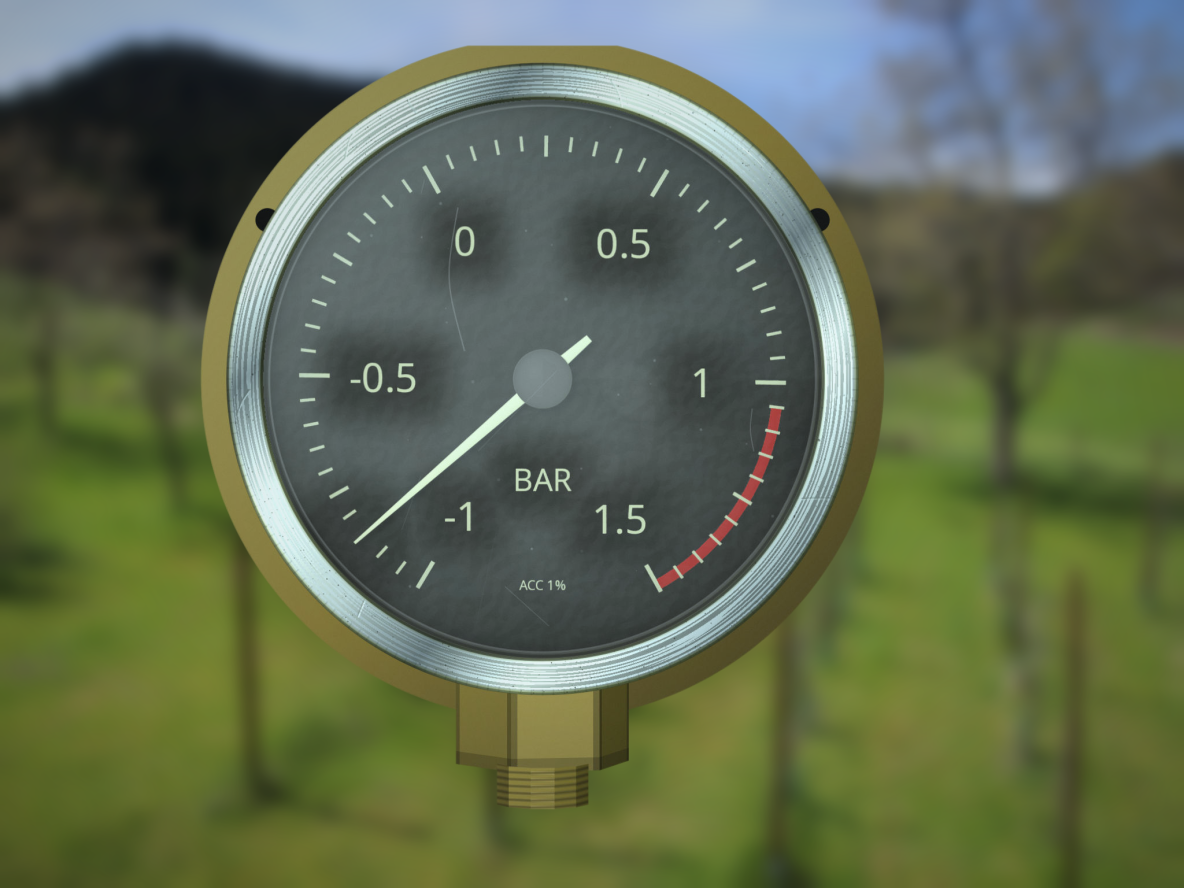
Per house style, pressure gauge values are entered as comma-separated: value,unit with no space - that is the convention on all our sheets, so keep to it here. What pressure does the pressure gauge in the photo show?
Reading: -0.85,bar
